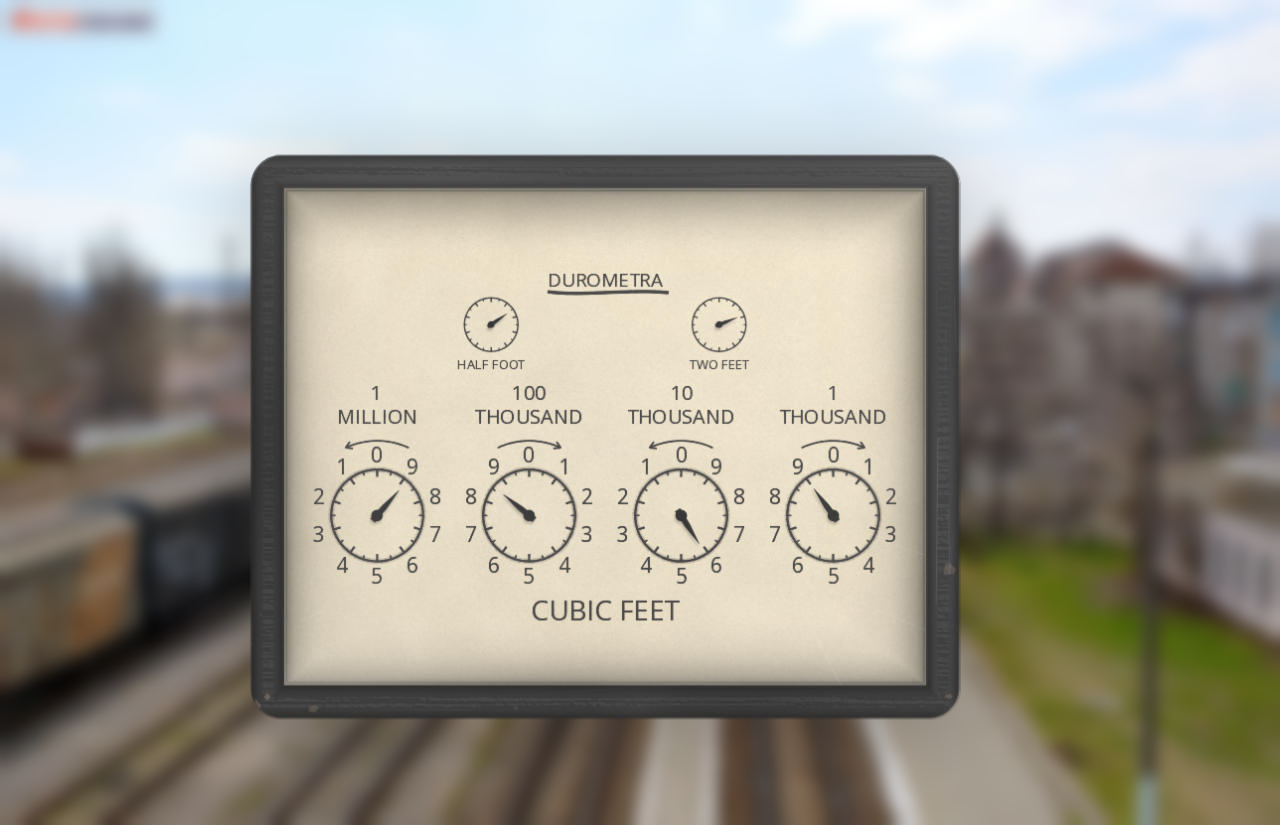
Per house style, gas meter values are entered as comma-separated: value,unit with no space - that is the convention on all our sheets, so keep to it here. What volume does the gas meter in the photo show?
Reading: 885900,ft³
